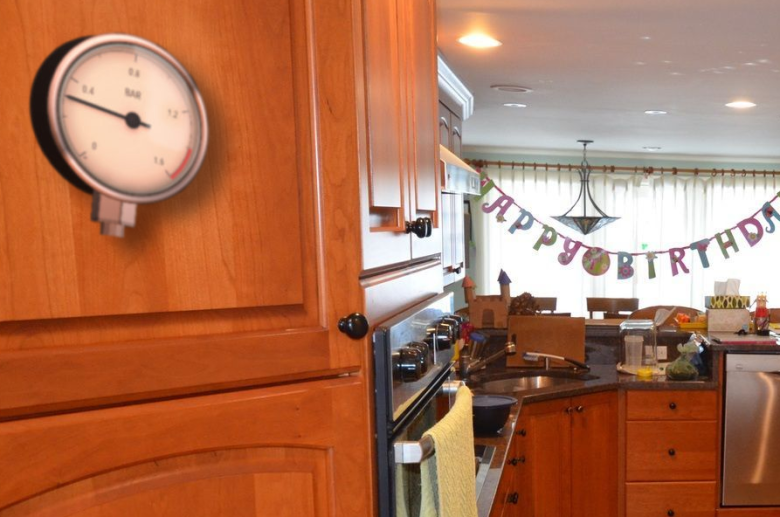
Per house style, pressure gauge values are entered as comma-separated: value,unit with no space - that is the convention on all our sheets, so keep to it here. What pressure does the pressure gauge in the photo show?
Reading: 0.3,bar
